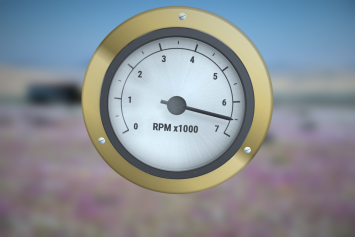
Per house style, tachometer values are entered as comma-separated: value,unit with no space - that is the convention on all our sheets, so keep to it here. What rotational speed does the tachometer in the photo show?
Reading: 6500,rpm
